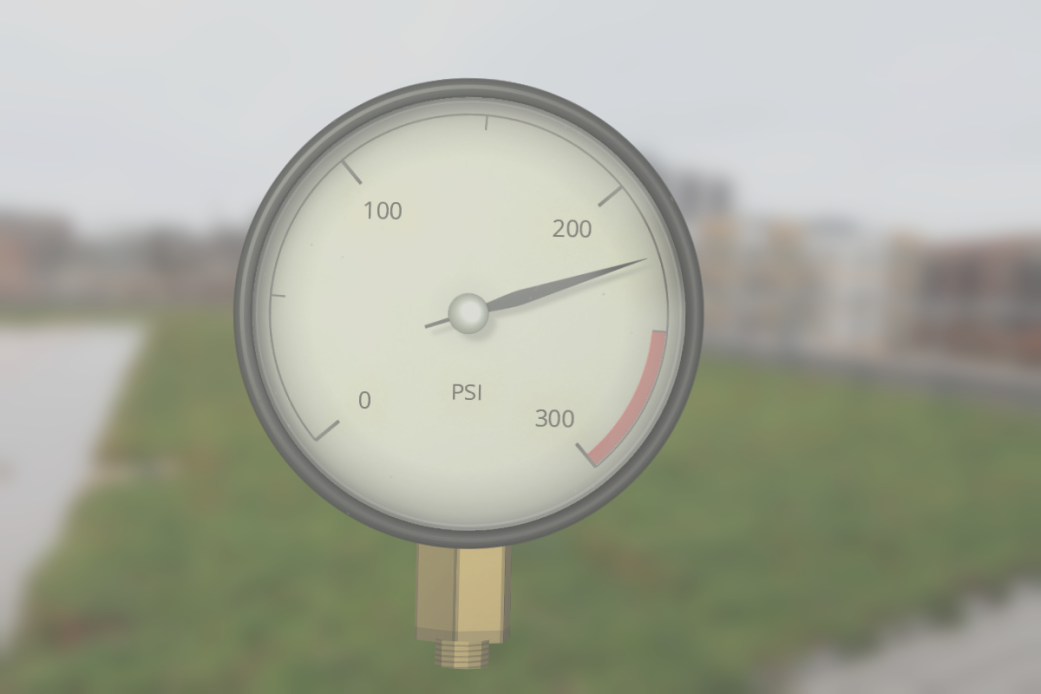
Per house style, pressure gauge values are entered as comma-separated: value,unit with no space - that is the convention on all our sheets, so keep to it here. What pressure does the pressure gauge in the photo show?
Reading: 225,psi
